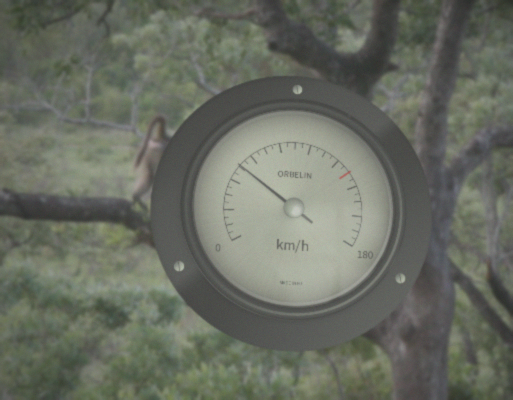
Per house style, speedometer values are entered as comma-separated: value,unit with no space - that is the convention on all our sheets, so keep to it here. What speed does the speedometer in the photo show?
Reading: 50,km/h
